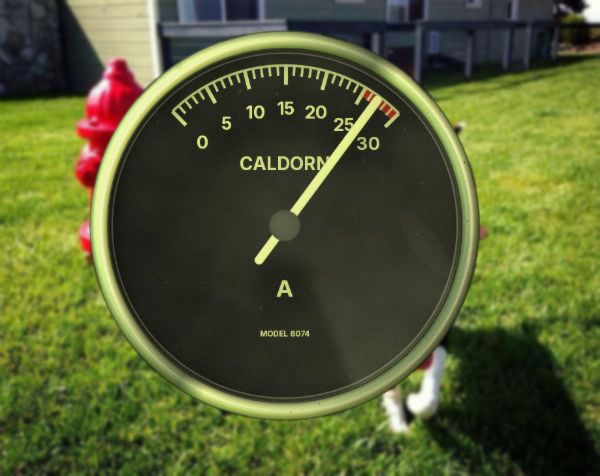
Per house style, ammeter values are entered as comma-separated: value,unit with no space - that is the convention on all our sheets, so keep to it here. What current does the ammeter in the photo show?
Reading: 27,A
